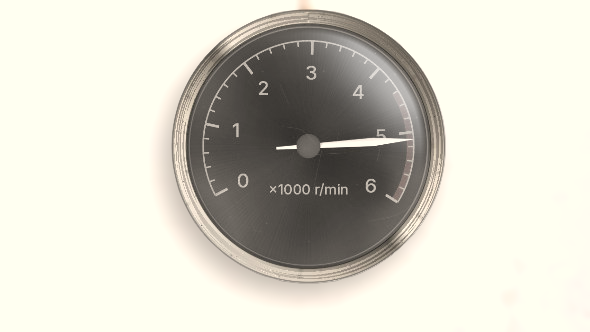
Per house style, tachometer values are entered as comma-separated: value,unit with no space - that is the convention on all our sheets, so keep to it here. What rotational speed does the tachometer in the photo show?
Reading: 5100,rpm
